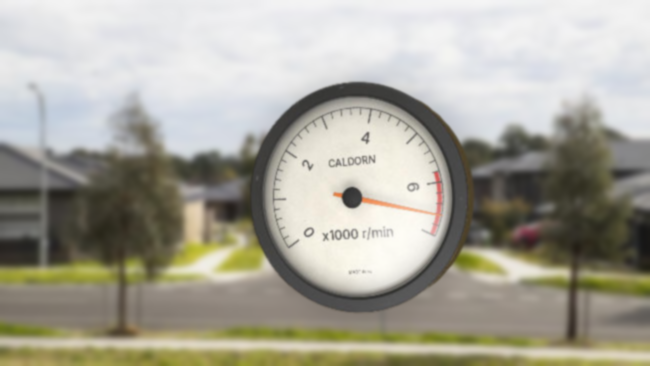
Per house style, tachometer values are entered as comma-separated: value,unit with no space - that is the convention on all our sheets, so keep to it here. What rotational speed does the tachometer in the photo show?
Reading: 6600,rpm
